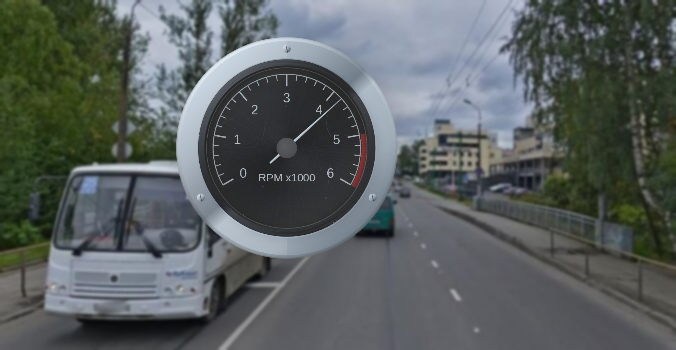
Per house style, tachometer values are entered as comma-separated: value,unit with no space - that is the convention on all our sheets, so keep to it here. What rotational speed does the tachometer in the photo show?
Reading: 4200,rpm
